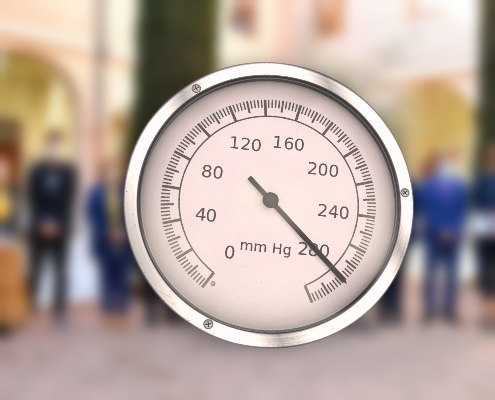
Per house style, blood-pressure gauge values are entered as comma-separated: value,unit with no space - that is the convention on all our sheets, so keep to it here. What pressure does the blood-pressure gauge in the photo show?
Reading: 280,mmHg
